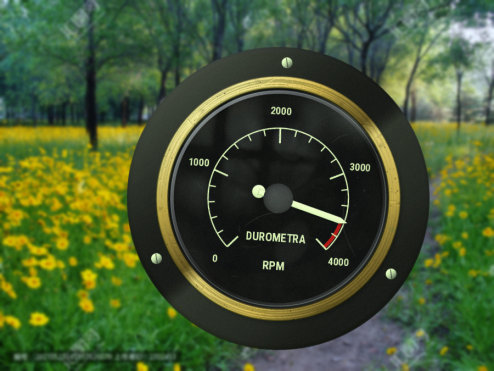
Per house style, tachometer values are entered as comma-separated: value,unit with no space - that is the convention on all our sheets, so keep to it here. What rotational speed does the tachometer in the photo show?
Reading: 3600,rpm
